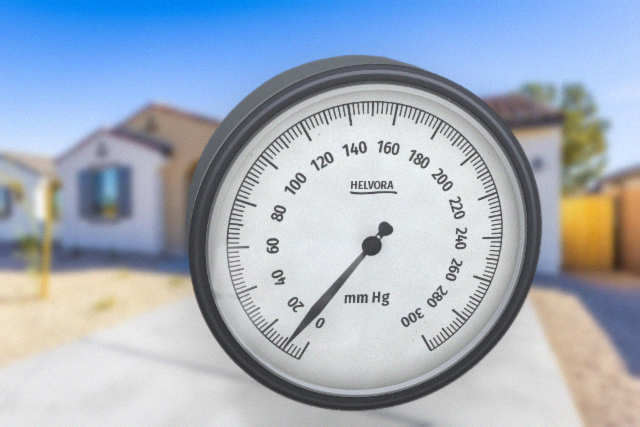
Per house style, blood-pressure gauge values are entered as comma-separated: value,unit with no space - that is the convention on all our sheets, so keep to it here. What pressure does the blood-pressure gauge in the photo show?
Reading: 10,mmHg
